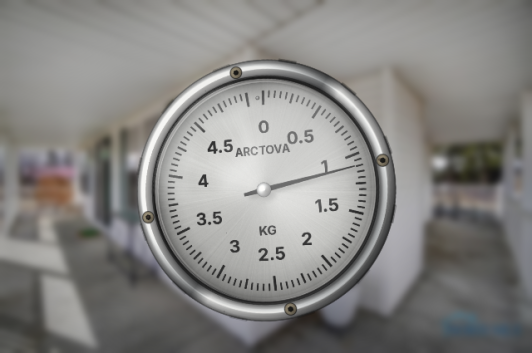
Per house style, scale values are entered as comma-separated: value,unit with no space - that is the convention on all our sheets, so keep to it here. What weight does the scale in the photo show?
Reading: 1.1,kg
